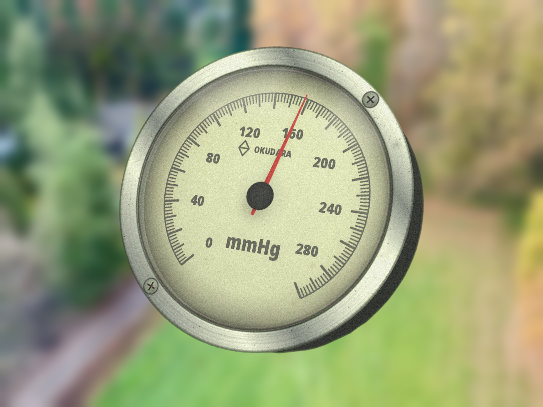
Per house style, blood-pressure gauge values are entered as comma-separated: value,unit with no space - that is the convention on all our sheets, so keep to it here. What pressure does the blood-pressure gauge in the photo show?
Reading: 160,mmHg
